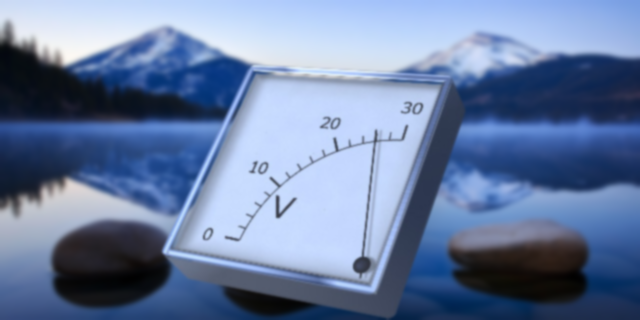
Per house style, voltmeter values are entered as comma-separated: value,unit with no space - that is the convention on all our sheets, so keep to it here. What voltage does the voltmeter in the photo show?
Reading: 26,V
